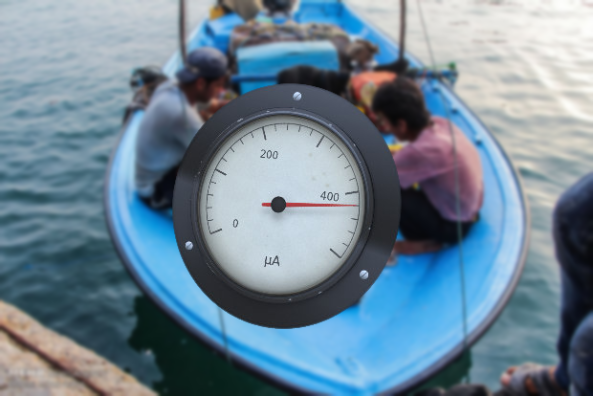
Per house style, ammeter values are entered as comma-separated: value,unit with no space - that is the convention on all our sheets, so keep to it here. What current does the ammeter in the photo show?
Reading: 420,µA
